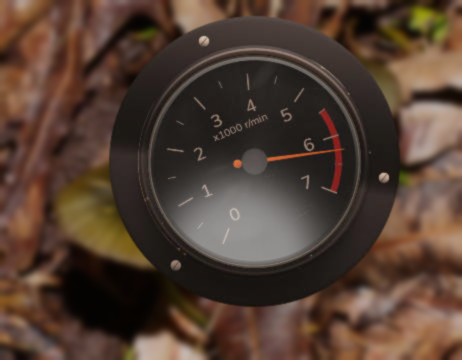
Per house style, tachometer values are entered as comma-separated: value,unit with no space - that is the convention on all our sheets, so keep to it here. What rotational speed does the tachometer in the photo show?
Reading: 6250,rpm
